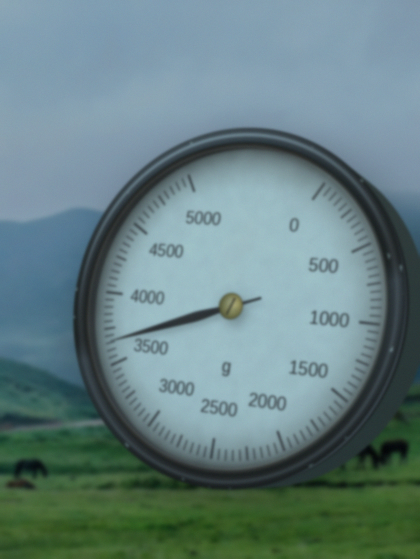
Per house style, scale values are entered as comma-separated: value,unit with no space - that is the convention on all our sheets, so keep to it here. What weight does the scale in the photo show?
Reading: 3650,g
